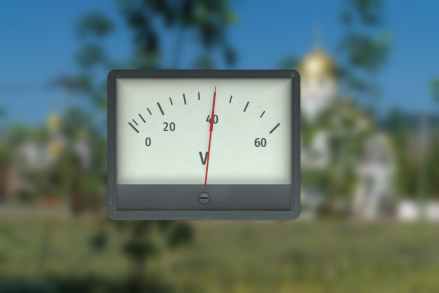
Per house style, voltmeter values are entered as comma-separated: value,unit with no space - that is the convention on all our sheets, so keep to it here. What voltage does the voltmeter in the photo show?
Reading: 40,V
